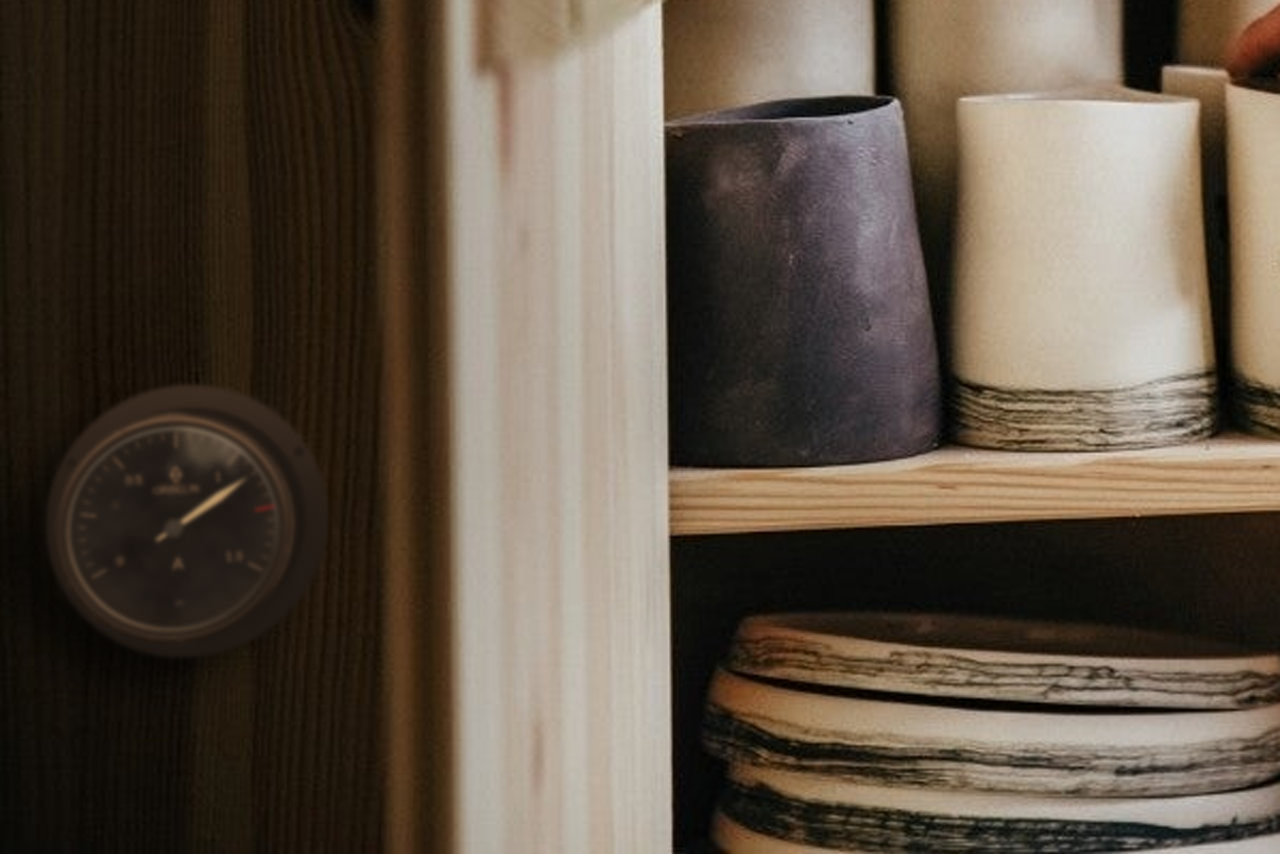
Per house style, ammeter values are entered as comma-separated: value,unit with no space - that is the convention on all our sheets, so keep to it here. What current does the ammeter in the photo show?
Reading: 1.1,A
